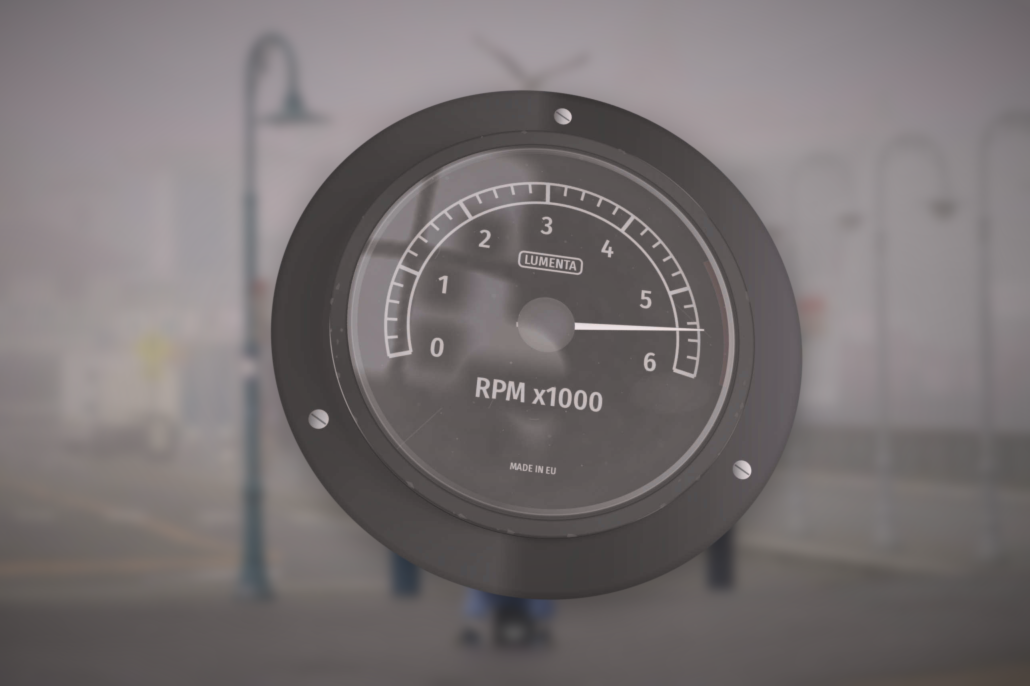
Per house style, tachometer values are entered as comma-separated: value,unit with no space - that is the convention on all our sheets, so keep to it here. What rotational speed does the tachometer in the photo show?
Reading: 5500,rpm
